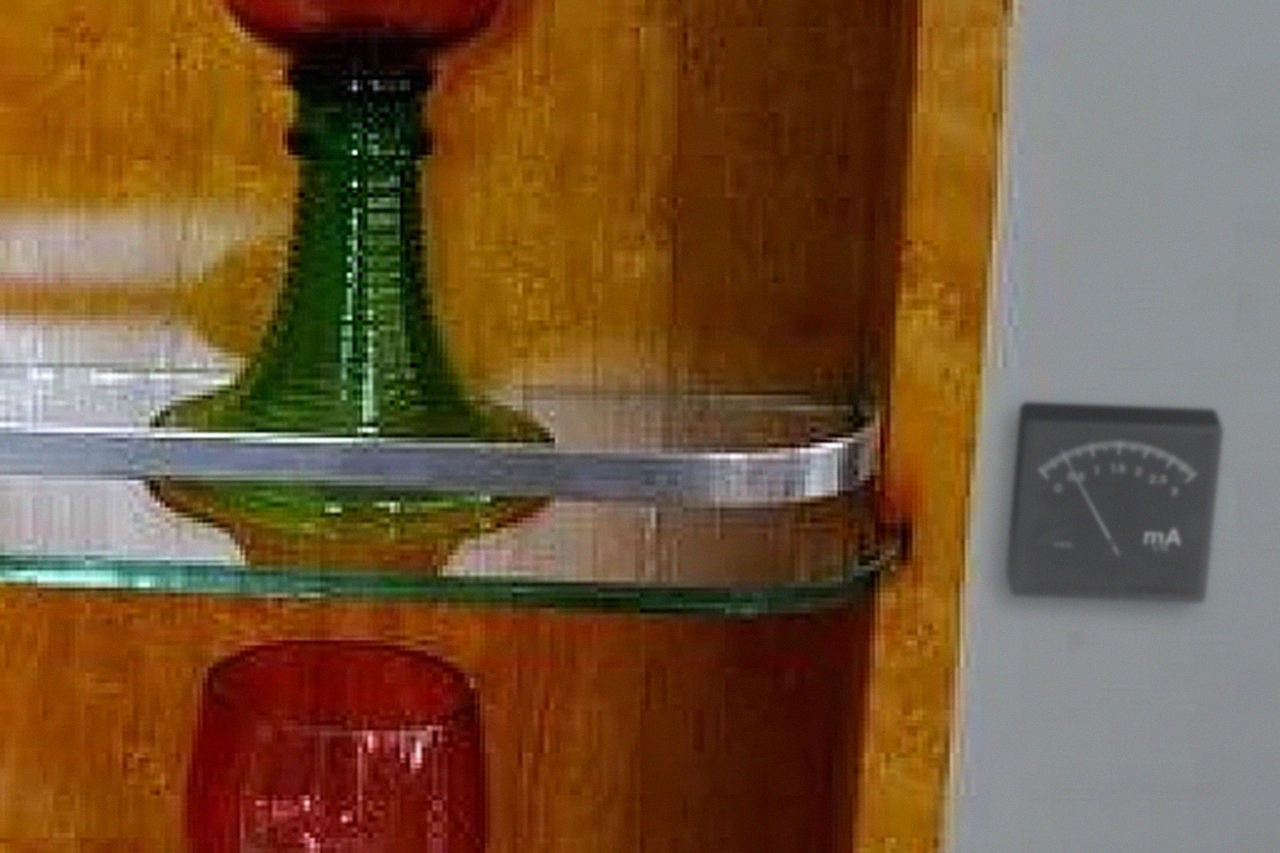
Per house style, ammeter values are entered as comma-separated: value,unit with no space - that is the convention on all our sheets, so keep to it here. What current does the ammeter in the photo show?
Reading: 0.5,mA
